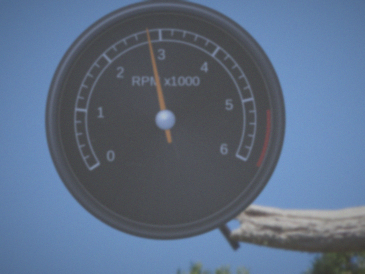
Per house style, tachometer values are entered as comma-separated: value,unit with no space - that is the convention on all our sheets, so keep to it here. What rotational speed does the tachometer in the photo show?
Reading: 2800,rpm
